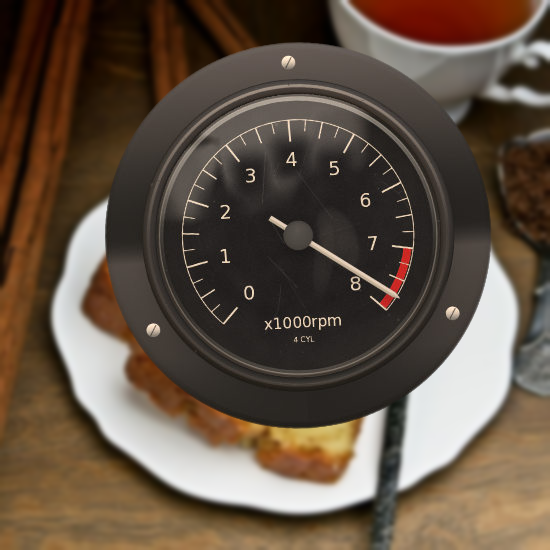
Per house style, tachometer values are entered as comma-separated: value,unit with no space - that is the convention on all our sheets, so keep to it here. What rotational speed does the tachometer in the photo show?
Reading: 7750,rpm
